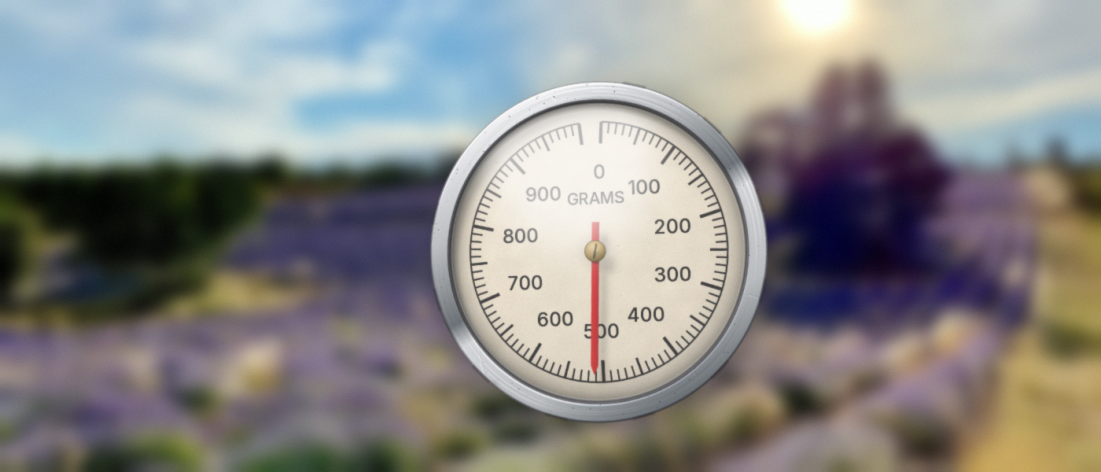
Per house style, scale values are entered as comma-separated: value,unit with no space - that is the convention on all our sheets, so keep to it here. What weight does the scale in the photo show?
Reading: 510,g
